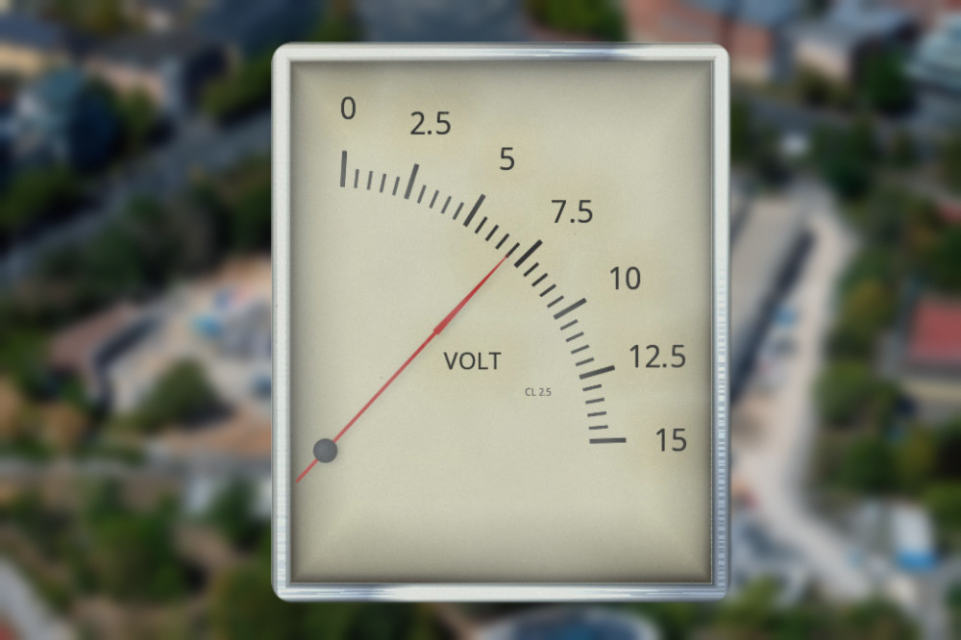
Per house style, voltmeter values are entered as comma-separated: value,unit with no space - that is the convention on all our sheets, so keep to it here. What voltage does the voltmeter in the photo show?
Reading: 7,V
